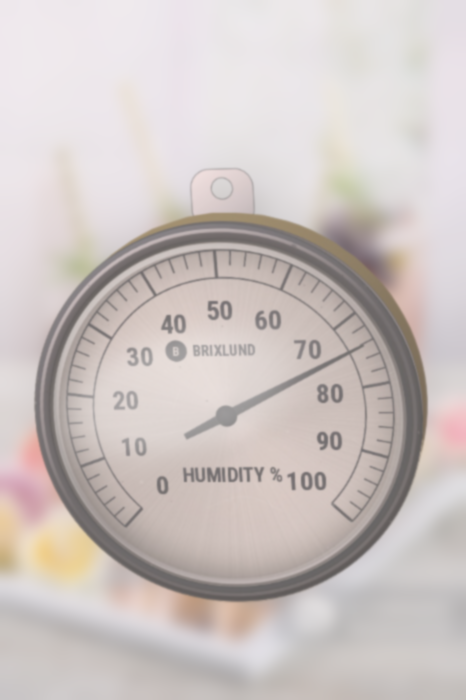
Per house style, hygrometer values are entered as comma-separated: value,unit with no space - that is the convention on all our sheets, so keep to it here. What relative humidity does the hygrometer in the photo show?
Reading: 74,%
